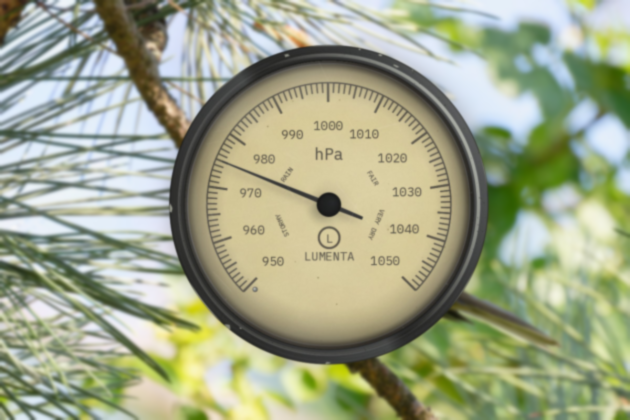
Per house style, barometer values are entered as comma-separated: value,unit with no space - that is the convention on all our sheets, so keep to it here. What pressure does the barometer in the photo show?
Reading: 975,hPa
